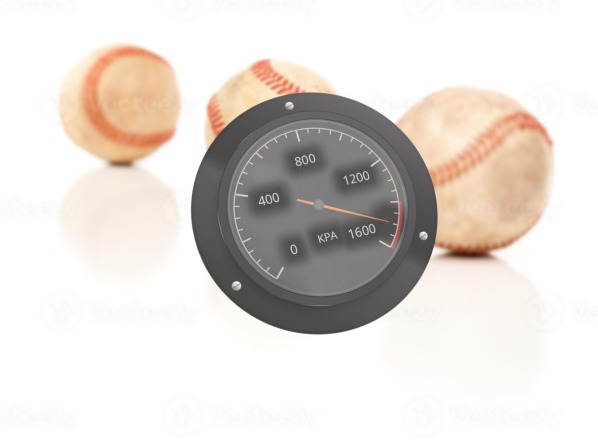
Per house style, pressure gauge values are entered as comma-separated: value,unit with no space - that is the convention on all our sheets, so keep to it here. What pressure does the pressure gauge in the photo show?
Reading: 1500,kPa
